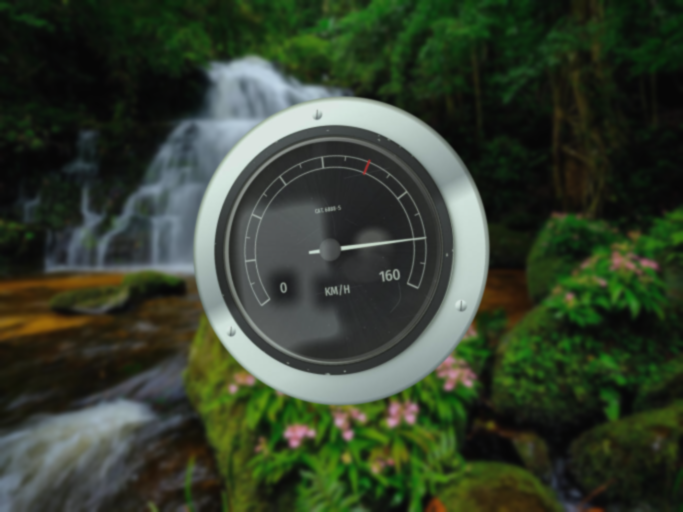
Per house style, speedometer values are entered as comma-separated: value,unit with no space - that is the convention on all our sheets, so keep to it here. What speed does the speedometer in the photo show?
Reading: 140,km/h
